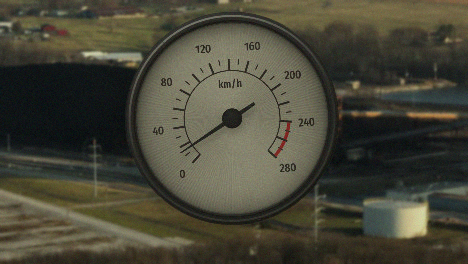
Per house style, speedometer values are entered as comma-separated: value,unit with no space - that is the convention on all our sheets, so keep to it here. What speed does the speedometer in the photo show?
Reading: 15,km/h
